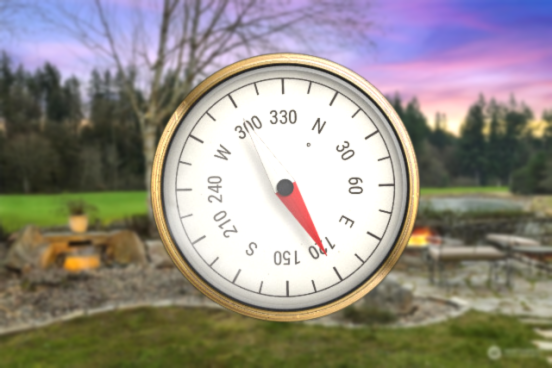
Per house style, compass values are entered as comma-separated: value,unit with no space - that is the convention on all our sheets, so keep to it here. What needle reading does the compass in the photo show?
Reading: 120,°
